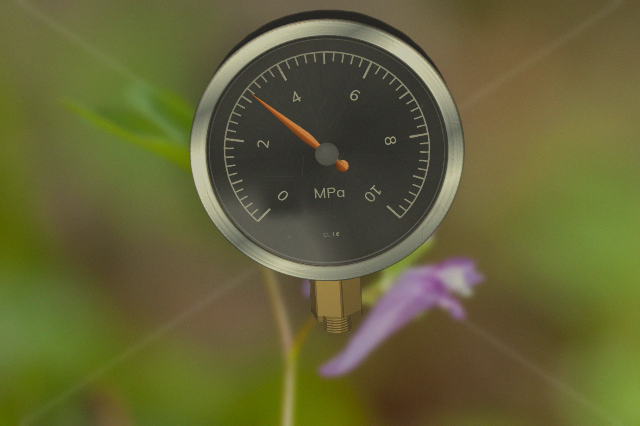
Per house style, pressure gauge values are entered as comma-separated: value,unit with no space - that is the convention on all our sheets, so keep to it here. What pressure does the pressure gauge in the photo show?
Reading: 3.2,MPa
